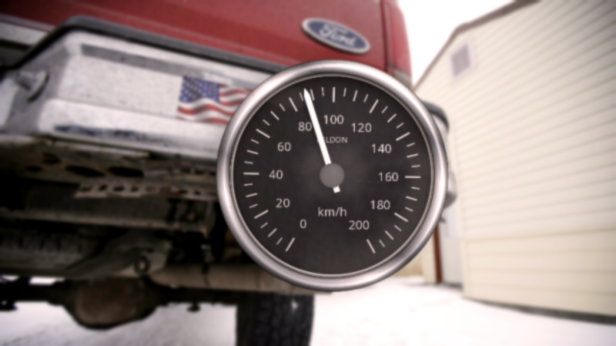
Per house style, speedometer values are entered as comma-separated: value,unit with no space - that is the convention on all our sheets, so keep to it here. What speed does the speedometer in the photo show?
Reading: 87.5,km/h
